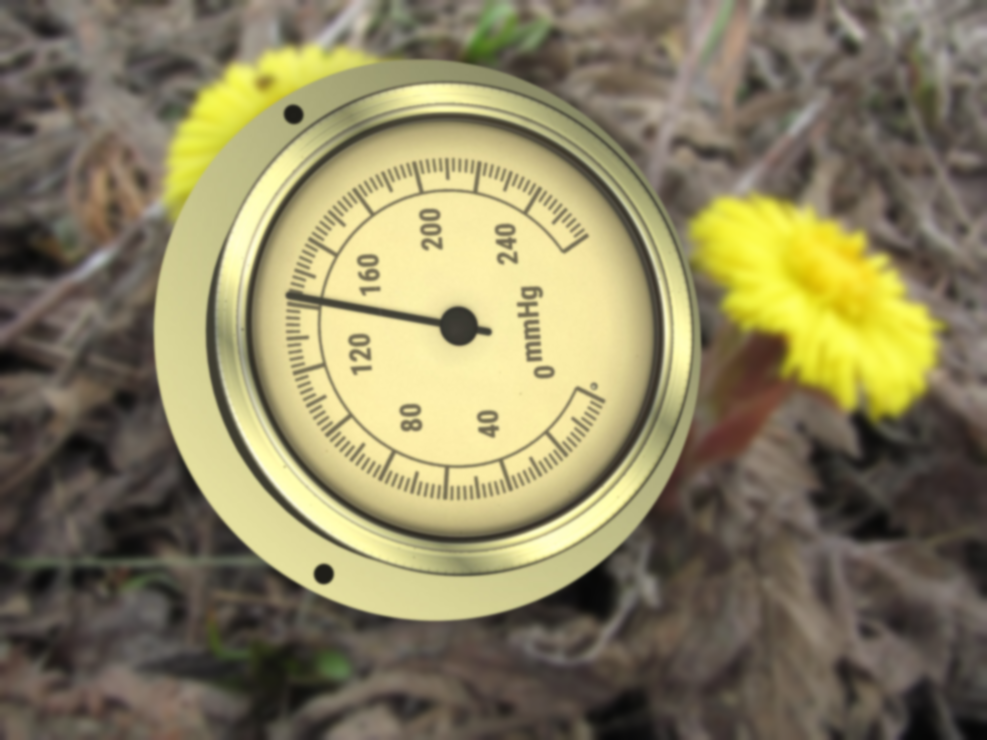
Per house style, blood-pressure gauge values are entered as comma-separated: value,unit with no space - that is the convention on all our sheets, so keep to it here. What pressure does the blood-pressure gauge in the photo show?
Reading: 142,mmHg
